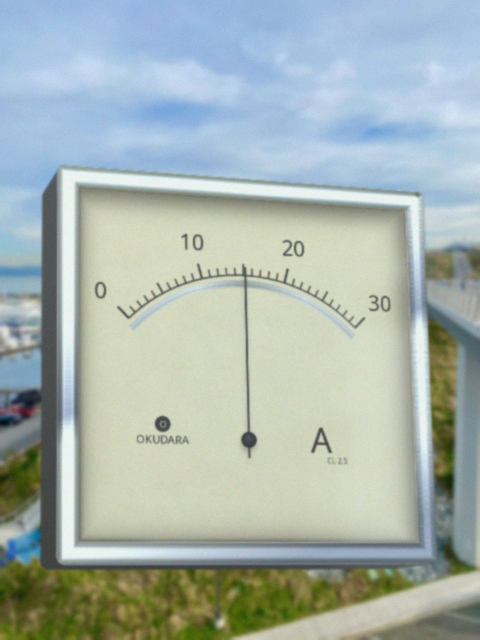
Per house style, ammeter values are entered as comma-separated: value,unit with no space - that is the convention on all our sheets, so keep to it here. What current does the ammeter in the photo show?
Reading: 15,A
